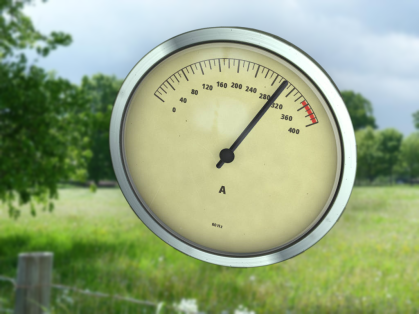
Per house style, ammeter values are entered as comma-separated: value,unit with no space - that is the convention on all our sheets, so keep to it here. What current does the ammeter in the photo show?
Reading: 300,A
